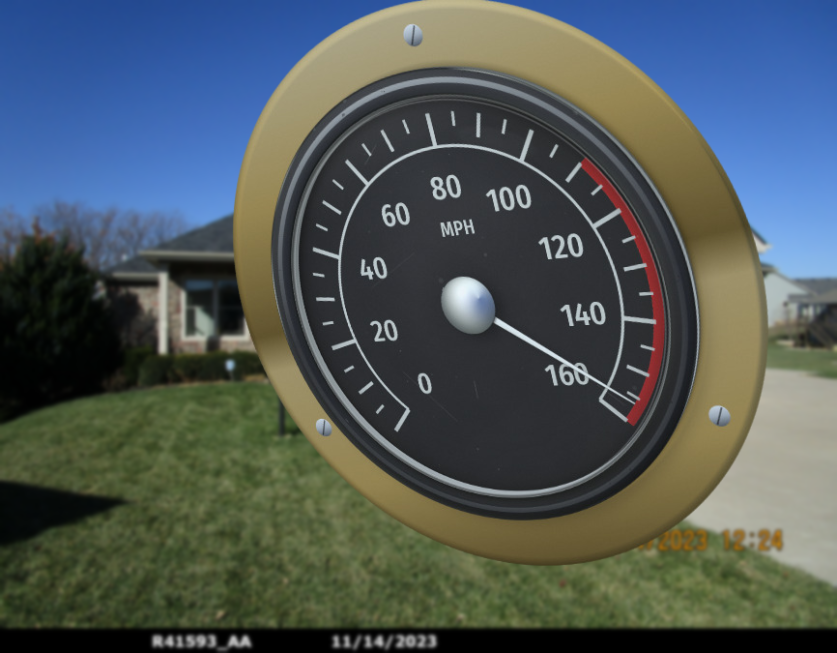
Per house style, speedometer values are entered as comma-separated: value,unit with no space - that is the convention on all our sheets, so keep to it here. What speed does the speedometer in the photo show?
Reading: 155,mph
